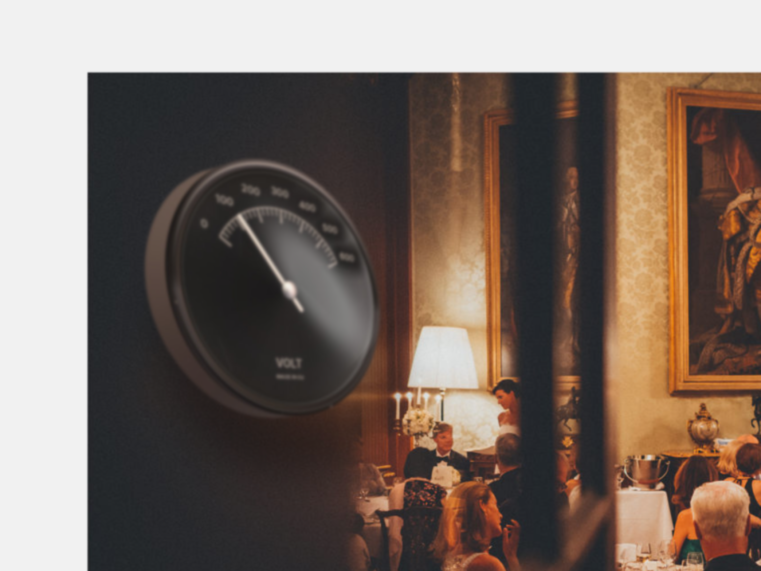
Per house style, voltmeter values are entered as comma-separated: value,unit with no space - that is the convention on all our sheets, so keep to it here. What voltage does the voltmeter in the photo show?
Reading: 100,V
